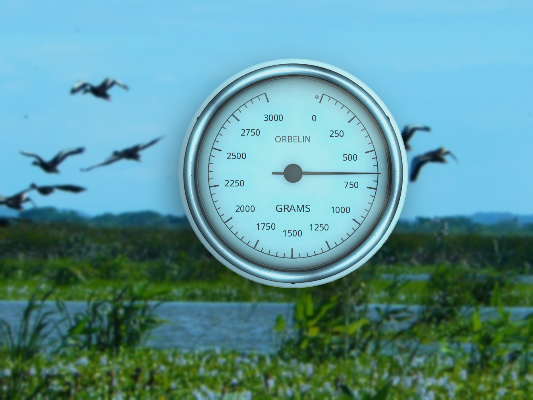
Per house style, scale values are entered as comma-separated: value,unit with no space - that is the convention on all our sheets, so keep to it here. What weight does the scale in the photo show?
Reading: 650,g
